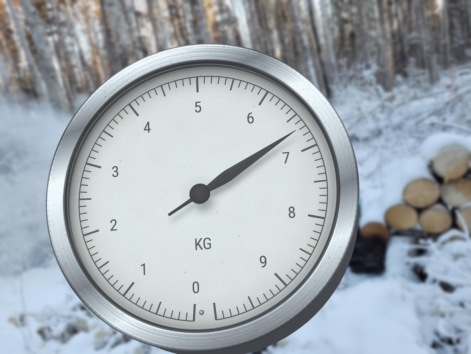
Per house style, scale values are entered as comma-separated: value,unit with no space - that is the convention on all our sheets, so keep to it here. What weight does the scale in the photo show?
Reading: 6.7,kg
